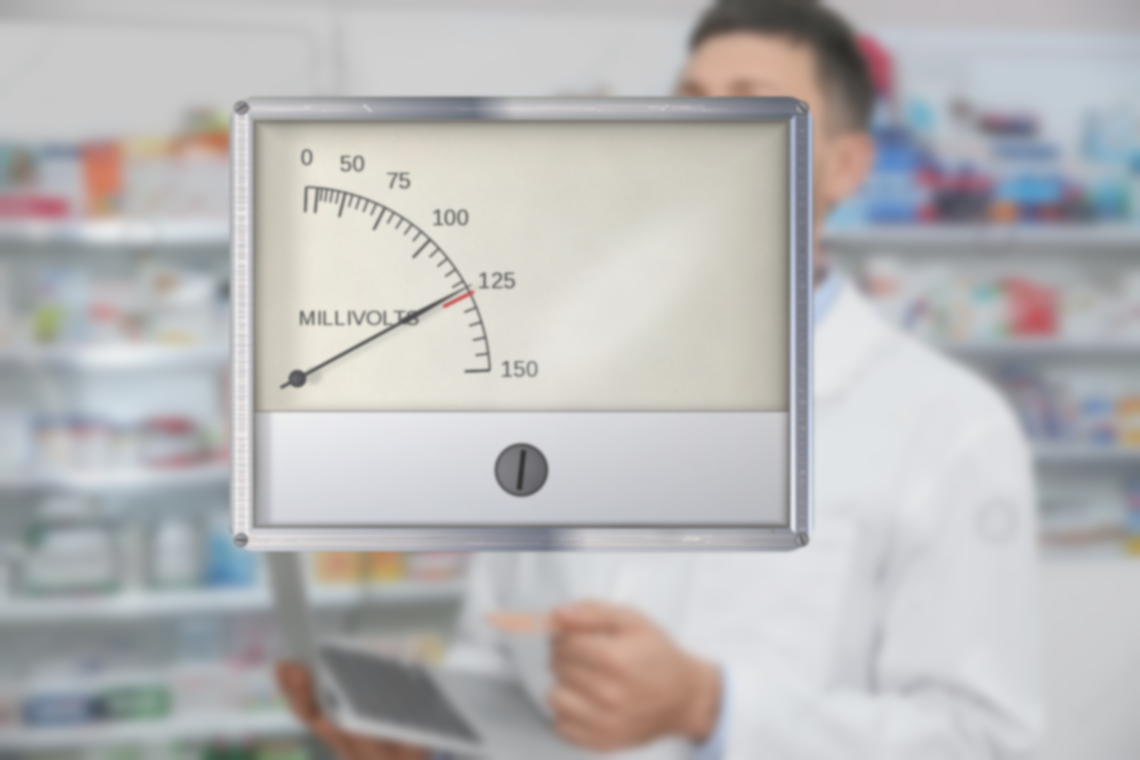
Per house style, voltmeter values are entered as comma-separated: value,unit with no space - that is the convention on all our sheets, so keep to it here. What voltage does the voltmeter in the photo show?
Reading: 122.5,mV
